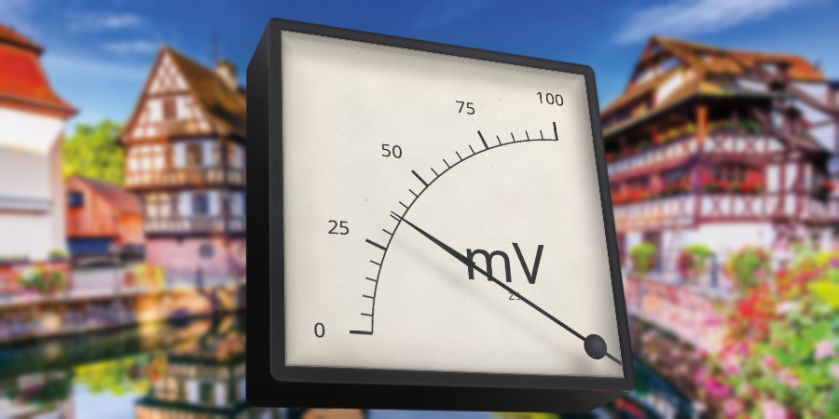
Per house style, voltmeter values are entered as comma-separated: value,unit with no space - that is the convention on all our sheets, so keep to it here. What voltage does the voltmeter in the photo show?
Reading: 35,mV
